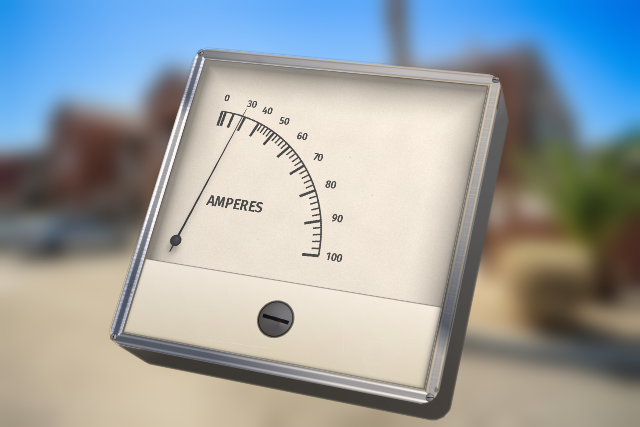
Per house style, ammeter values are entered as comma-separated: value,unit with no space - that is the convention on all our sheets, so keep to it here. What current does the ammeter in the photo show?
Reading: 30,A
